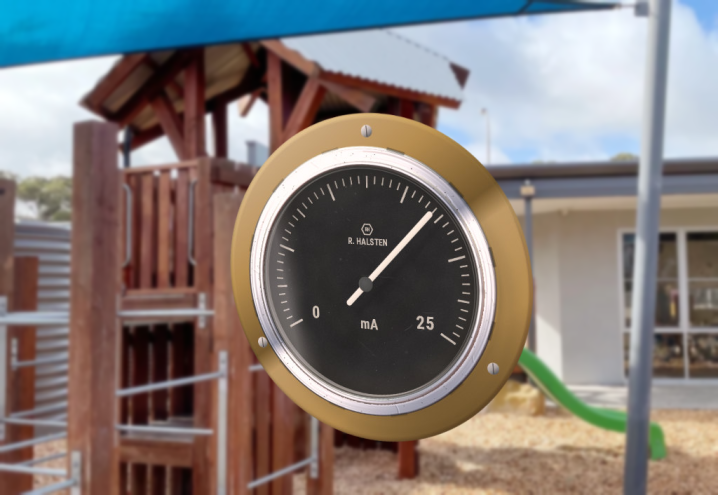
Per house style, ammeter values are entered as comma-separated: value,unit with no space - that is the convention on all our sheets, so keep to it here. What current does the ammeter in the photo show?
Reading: 17,mA
